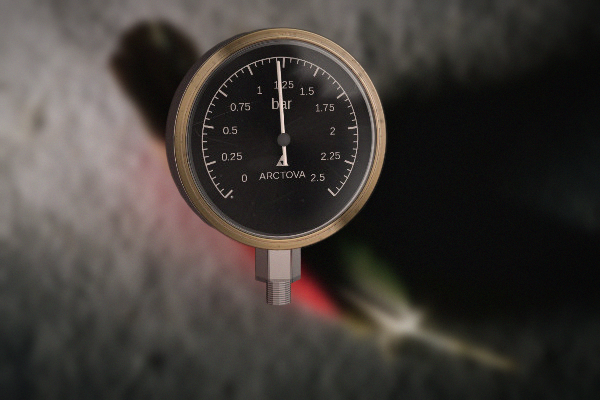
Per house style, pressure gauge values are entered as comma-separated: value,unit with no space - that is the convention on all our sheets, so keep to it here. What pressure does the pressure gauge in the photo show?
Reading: 1.2,bar
